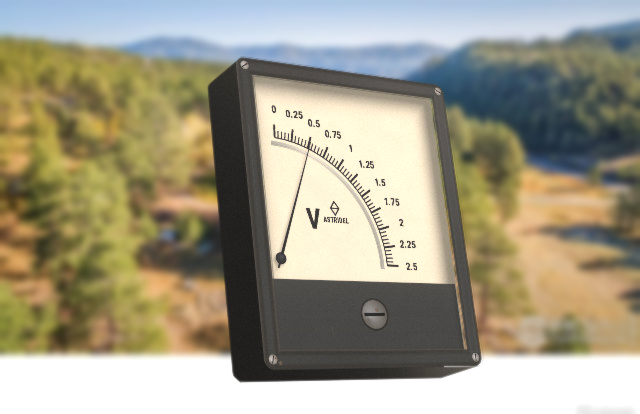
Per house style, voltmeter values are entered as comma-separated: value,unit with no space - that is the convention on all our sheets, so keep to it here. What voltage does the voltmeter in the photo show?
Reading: 0.5,V
